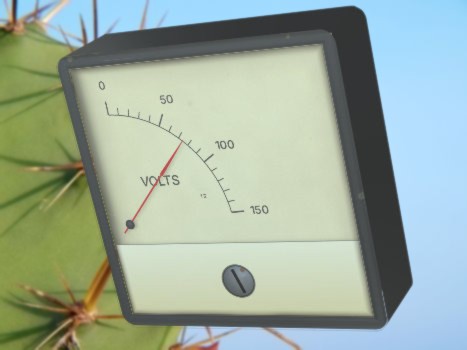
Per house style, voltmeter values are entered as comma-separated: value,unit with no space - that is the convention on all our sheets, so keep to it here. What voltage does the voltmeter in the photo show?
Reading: 75,V
